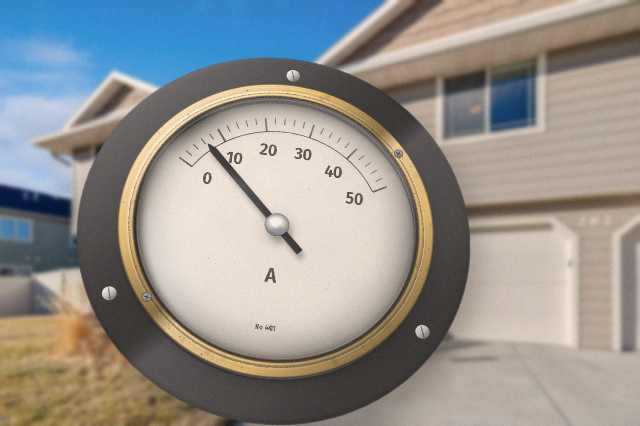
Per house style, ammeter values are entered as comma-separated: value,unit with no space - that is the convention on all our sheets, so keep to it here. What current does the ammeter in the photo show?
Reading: 6,A
